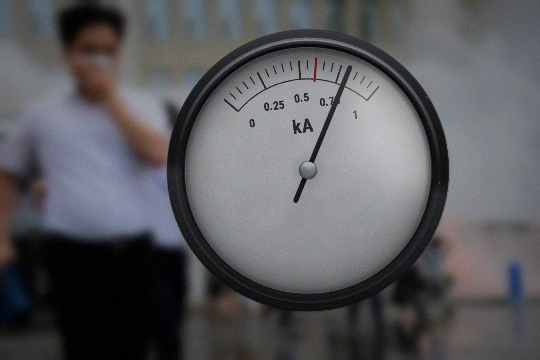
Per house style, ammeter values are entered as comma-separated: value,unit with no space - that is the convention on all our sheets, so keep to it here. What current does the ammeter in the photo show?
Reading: 0.8,kA
